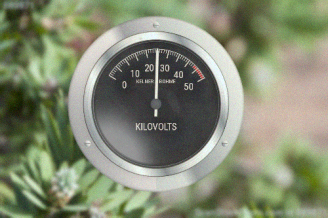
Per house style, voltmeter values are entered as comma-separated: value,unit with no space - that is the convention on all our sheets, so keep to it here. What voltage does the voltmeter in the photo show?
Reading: 25,kV
